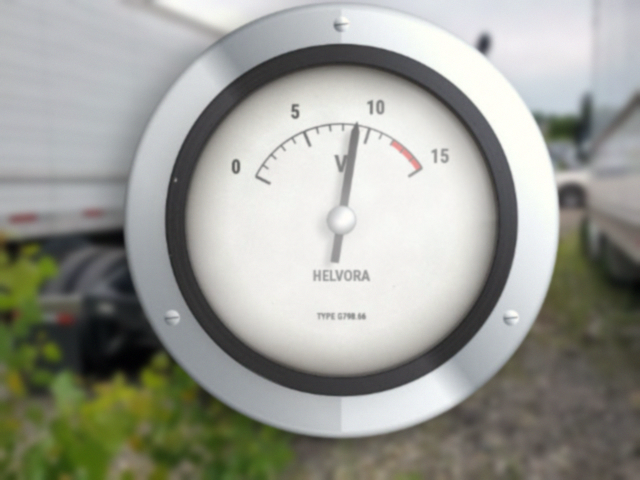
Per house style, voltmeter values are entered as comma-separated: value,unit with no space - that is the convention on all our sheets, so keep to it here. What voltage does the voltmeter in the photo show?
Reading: 9,V
